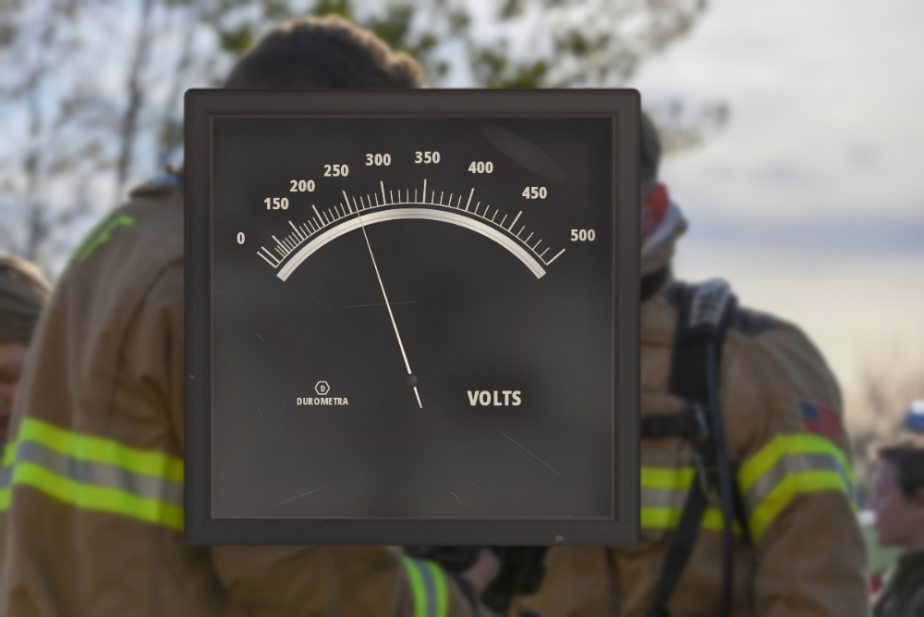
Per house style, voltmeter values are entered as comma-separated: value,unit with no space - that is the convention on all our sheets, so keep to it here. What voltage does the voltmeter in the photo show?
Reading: 260,V
